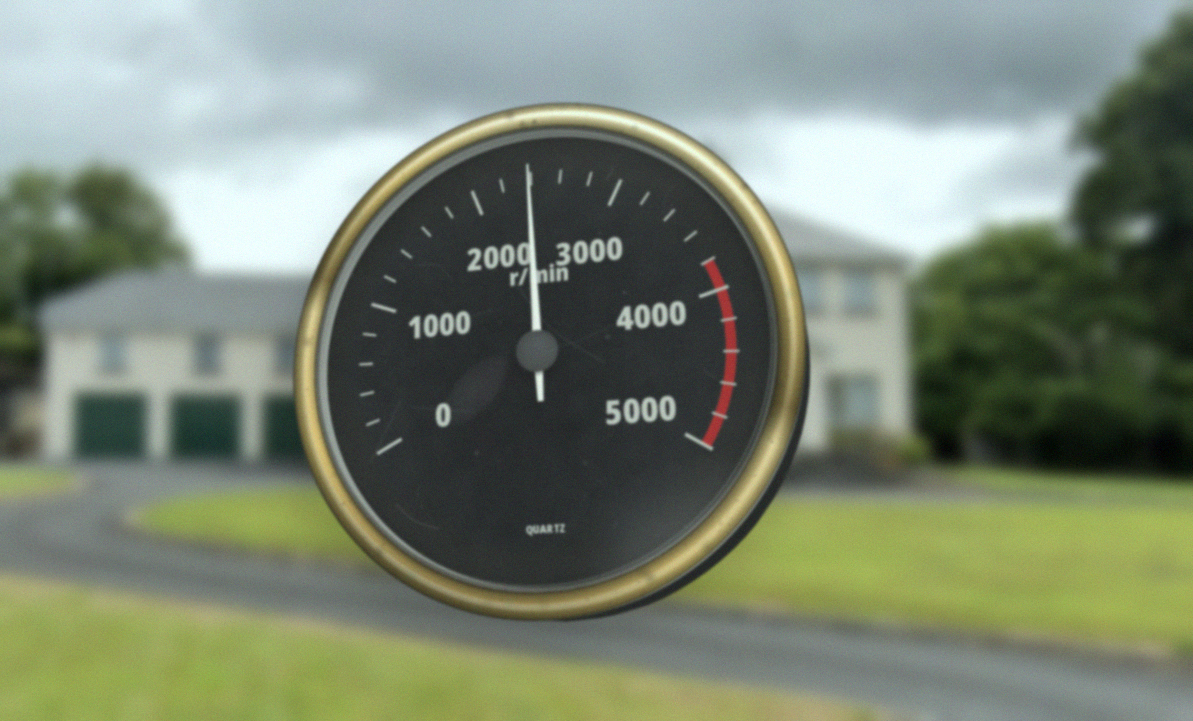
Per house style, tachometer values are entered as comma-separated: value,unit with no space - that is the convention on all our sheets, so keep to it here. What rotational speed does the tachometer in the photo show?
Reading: 2400,rpm
